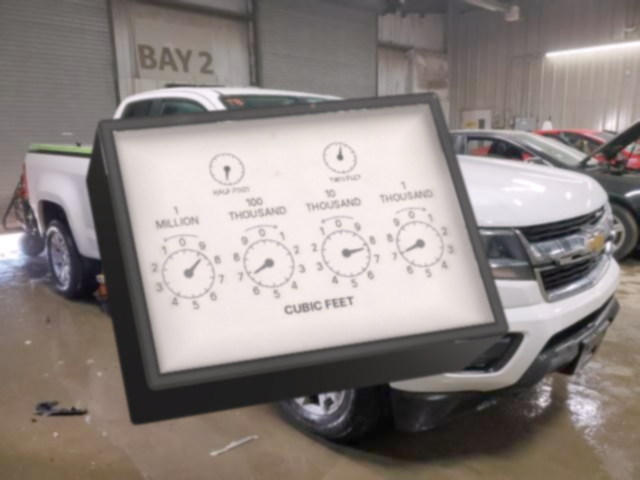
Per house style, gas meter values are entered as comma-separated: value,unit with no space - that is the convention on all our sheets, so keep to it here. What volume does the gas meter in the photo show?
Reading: 867700,ft³
